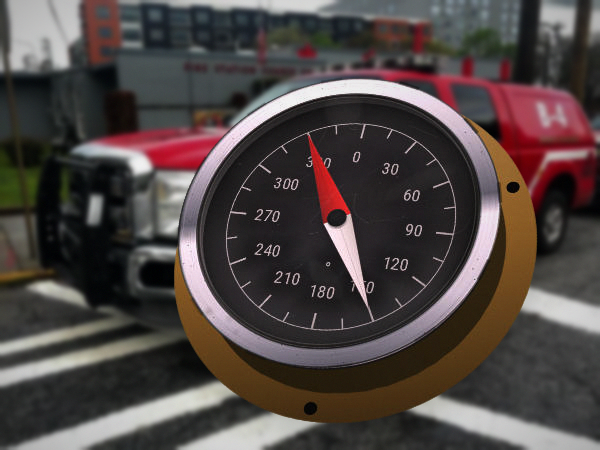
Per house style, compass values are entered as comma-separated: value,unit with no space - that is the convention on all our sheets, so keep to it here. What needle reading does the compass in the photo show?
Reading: 330,°
